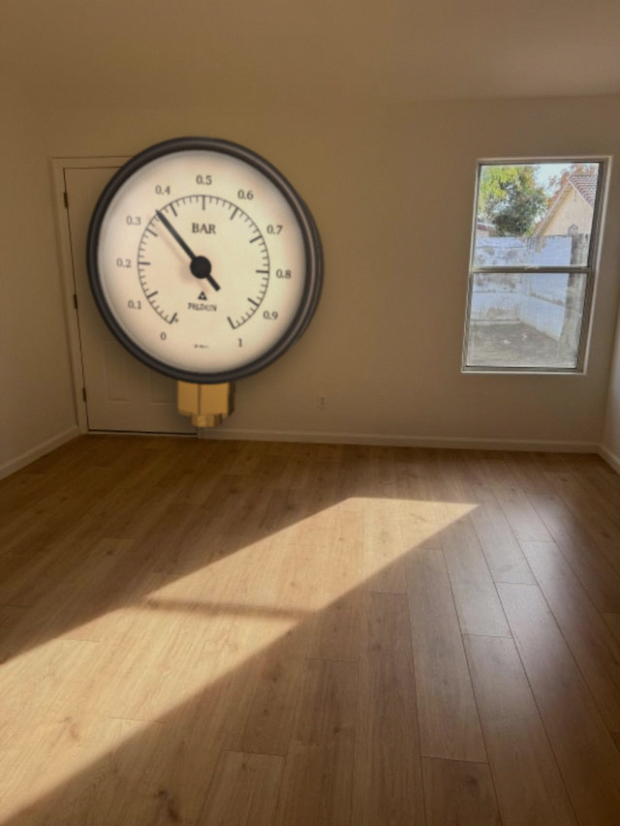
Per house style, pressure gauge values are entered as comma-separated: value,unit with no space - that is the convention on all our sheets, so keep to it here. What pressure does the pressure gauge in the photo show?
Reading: 0.36,bar
